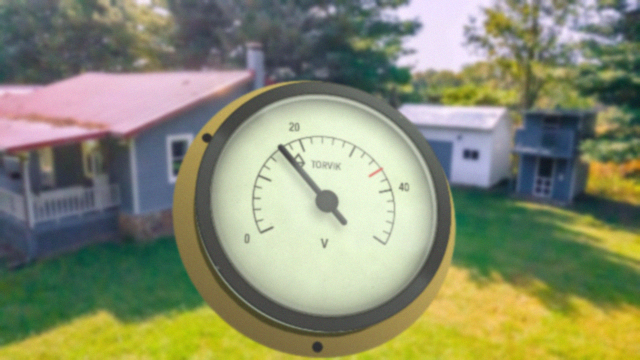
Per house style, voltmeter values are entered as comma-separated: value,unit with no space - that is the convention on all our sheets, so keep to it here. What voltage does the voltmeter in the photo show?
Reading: 16,V
